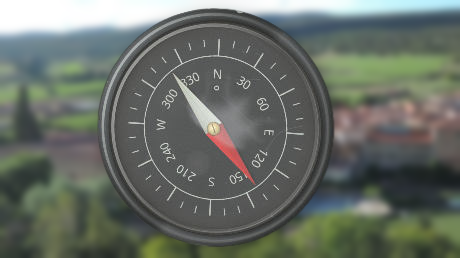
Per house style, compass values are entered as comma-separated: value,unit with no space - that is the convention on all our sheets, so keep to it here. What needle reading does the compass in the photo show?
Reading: 140,°
